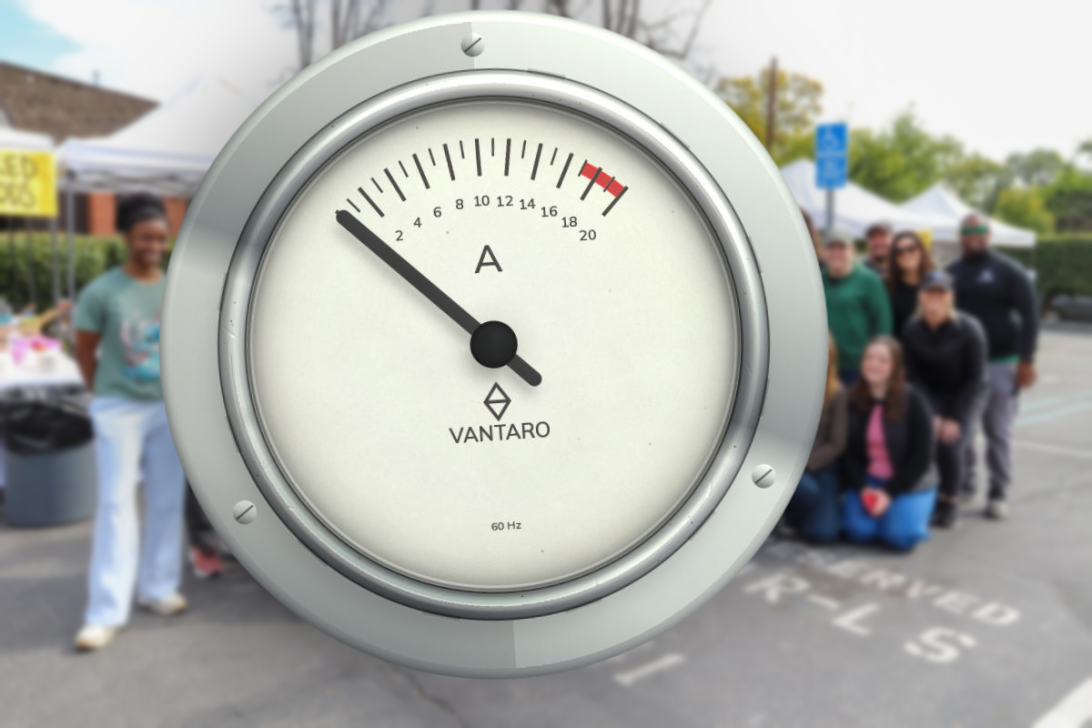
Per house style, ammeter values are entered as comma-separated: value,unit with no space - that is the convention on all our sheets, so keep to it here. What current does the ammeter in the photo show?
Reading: 0,A
